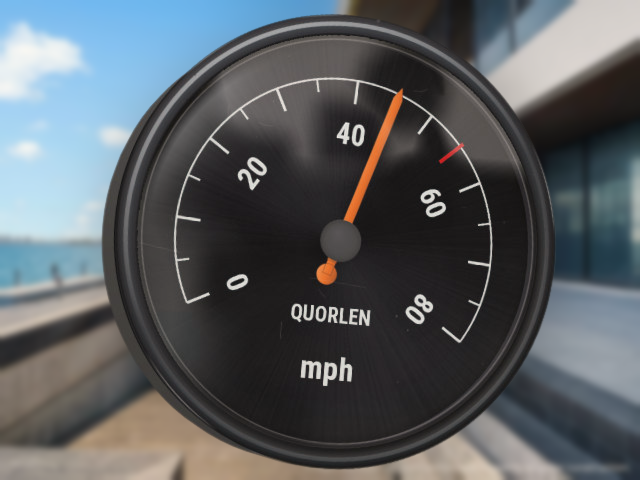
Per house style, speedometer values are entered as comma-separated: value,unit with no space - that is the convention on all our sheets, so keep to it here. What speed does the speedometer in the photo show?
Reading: 45,mph
